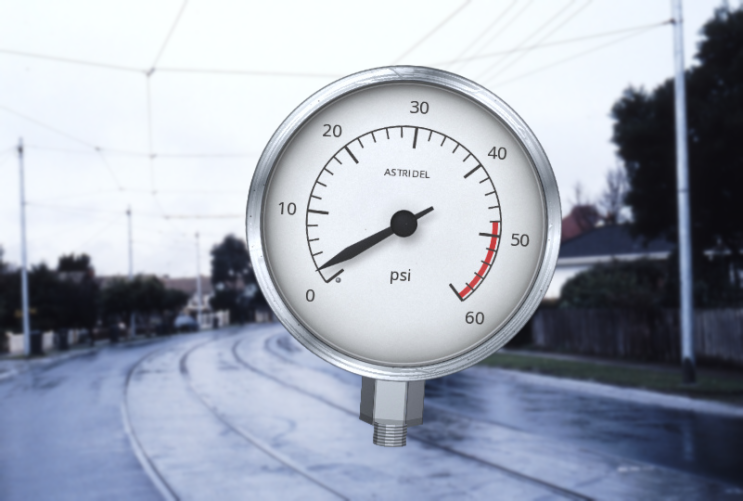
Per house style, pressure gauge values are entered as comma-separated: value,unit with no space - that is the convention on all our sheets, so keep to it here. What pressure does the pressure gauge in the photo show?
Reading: 2,psi
